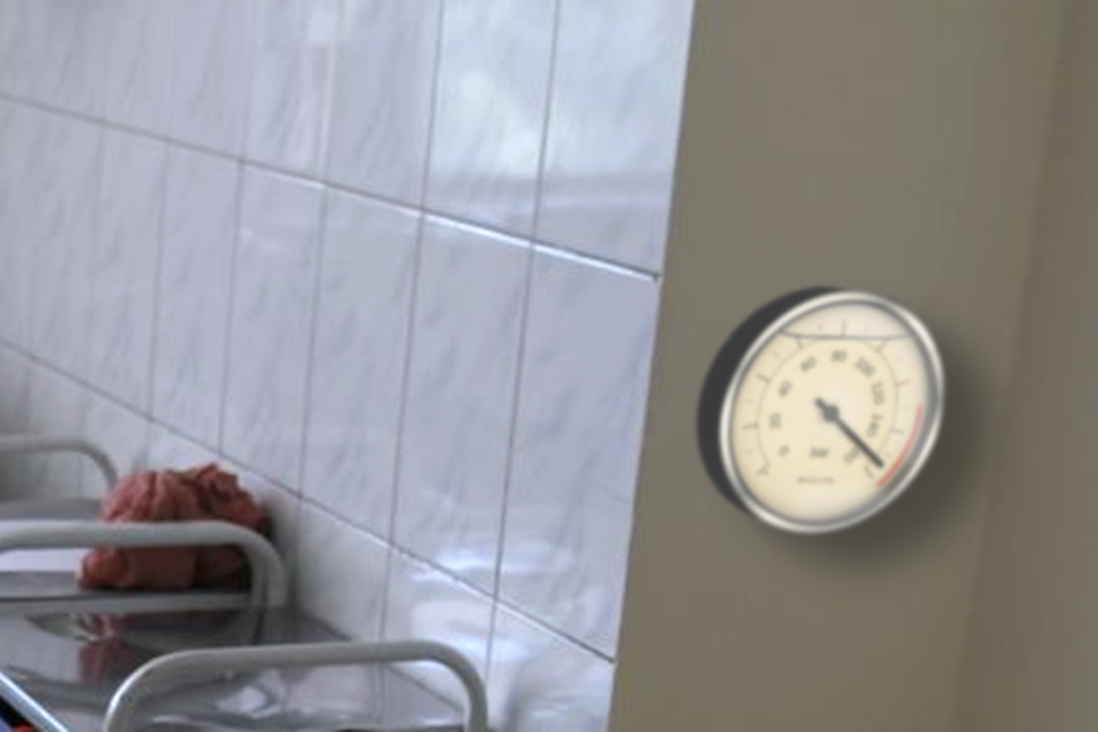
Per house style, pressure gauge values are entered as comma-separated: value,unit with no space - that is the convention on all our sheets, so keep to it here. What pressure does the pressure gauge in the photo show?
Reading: 155,bar
